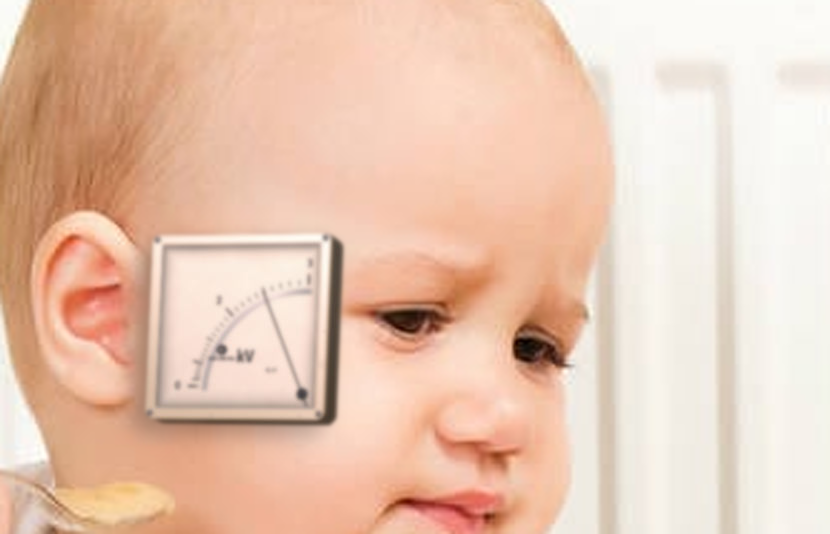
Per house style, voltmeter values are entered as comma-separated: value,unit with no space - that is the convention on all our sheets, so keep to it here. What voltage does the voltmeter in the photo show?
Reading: 2.5,kV
